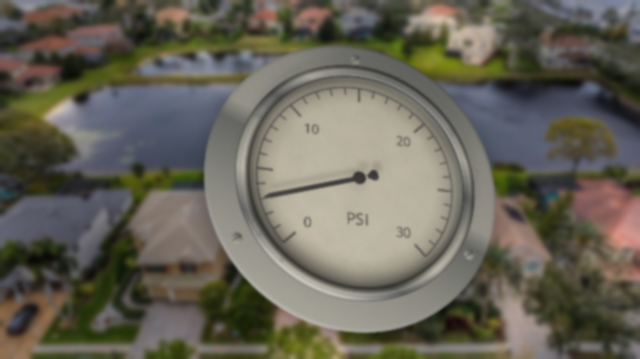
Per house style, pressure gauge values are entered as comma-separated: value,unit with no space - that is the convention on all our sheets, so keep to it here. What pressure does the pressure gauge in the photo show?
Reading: 3,psi
